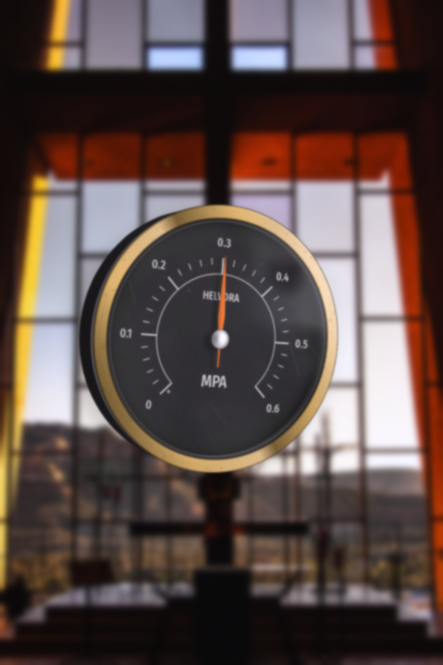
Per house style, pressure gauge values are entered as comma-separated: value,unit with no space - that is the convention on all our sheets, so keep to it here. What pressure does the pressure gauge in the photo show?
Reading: 0.3,MPa
